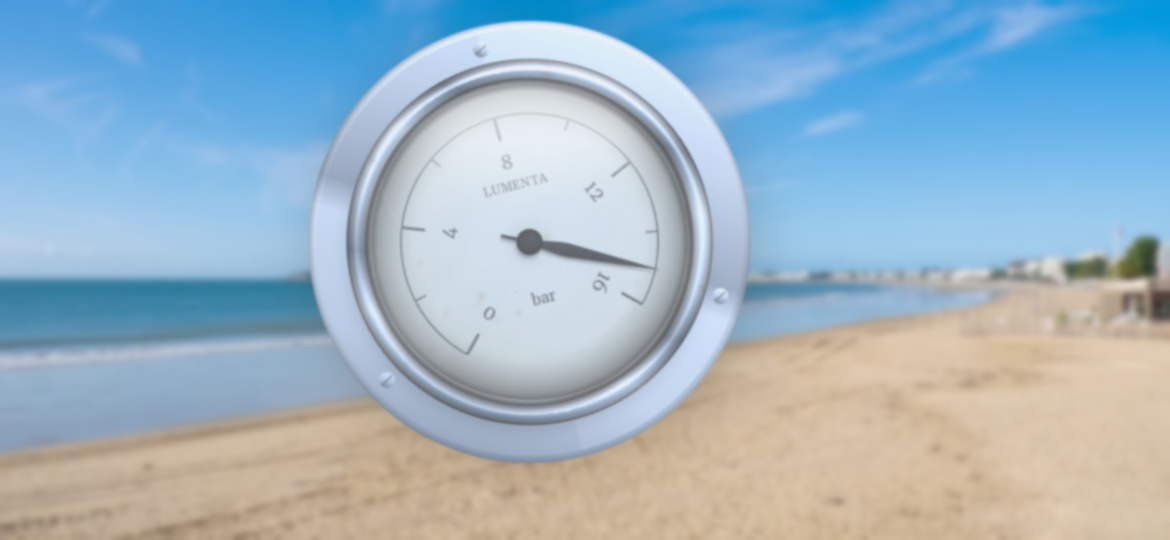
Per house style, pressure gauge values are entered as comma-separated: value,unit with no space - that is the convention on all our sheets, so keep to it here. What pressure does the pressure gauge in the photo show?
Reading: 15,bar
